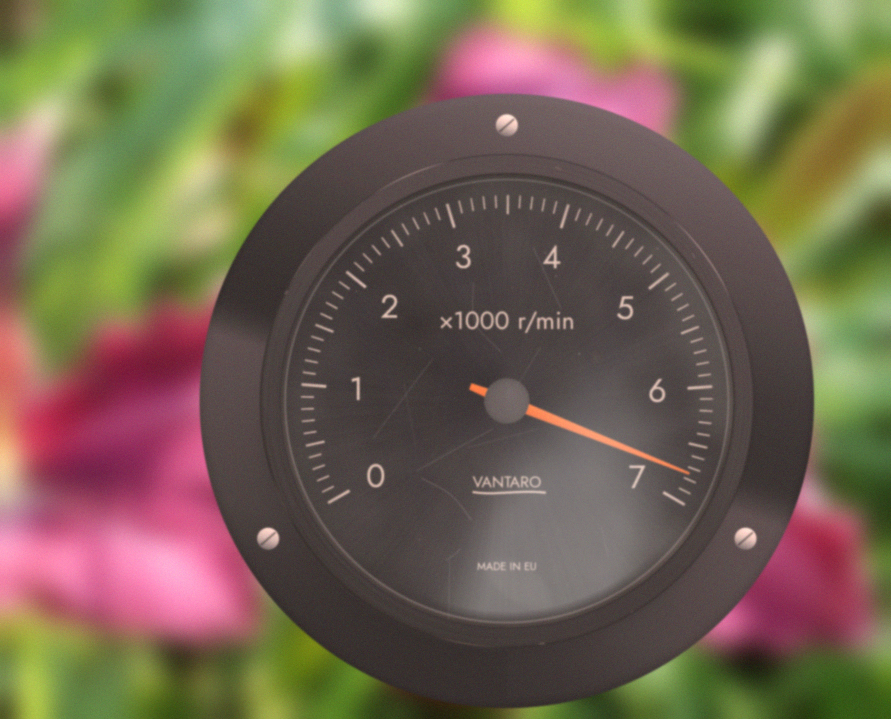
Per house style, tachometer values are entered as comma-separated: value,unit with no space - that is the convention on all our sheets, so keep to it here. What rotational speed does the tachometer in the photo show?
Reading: 6750,rpm
